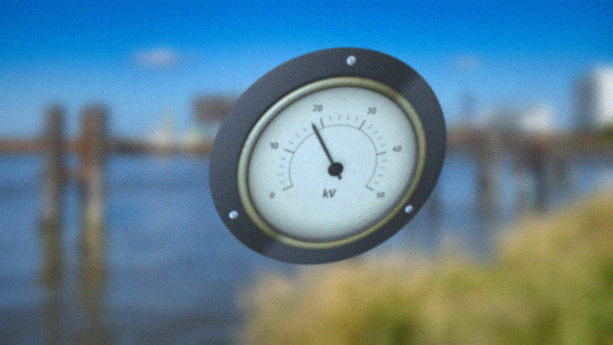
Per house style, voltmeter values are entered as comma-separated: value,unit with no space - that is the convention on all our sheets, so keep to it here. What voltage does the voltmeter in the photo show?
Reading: 18,kV
